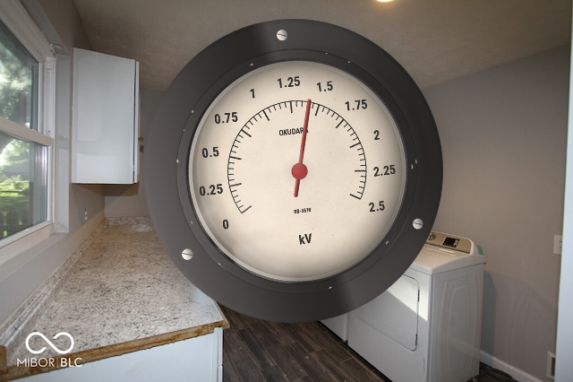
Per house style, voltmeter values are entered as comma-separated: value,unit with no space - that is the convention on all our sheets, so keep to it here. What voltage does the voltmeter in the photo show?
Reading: 1.4,kV
